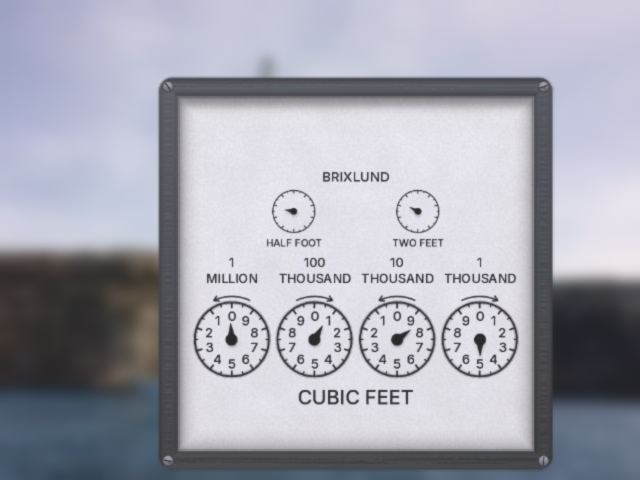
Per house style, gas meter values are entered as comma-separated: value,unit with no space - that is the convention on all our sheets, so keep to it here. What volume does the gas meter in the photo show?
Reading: 8500,ft³
